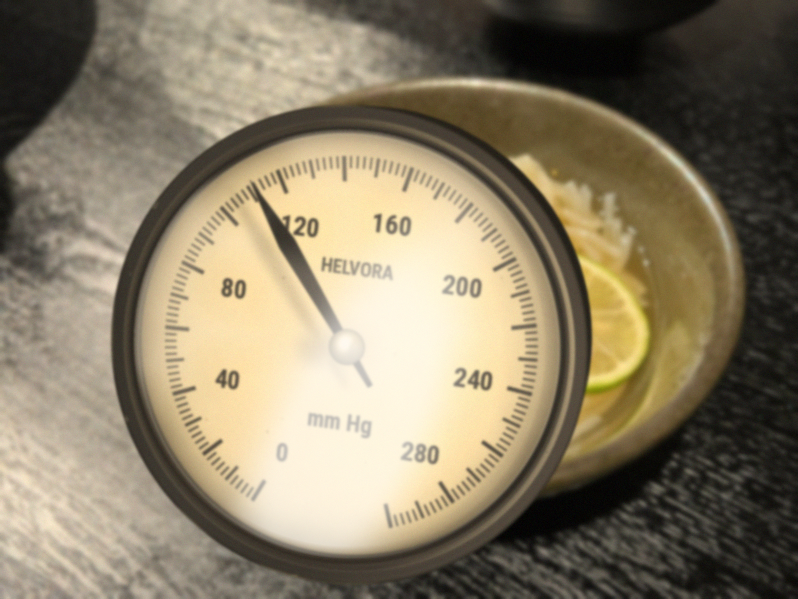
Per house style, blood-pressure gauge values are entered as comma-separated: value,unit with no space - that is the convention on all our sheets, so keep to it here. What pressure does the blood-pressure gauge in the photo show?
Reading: 112,mmHg
